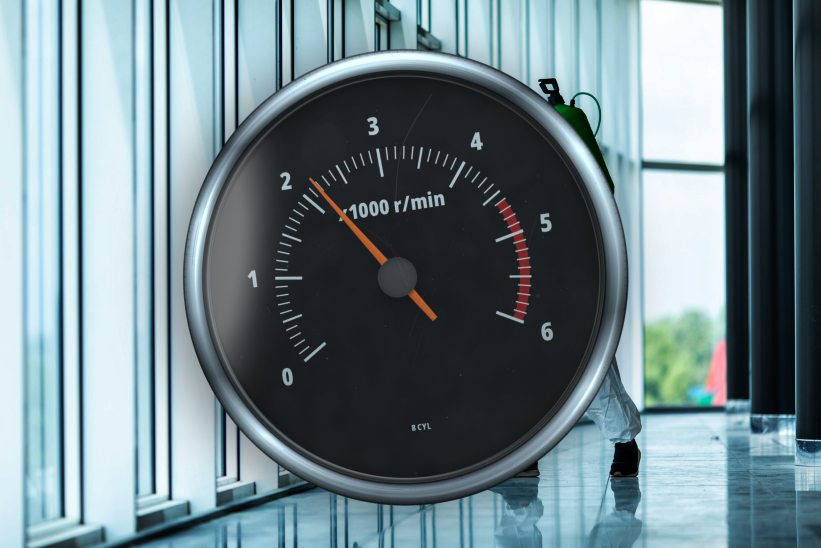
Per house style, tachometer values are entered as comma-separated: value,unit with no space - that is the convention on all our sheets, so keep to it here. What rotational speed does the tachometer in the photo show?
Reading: 2200,rpm
